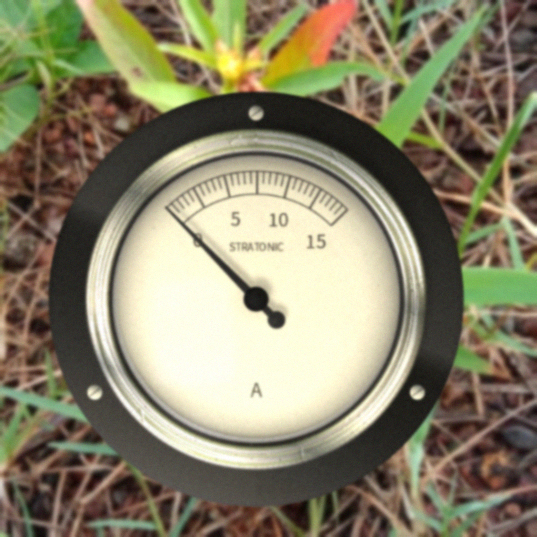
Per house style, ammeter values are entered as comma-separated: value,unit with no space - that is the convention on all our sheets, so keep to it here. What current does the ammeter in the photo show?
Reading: 0,A
